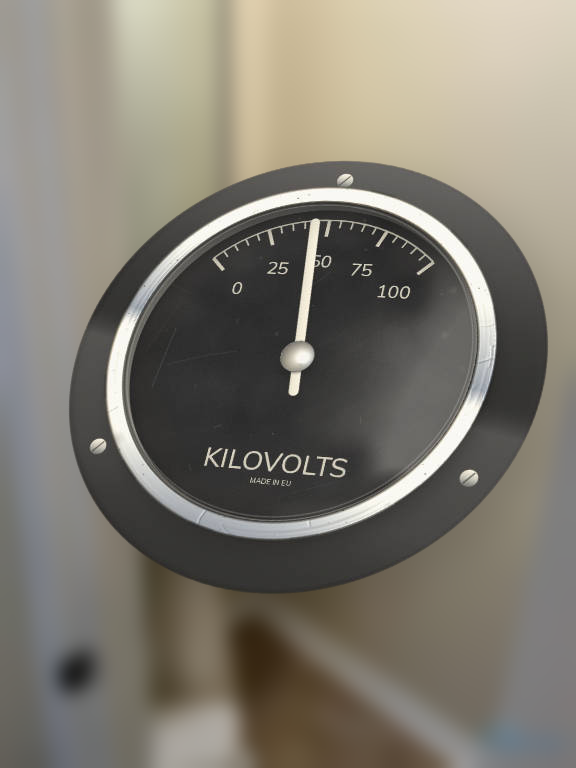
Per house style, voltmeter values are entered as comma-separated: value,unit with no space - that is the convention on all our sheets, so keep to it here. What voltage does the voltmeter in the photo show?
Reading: 45,kV
